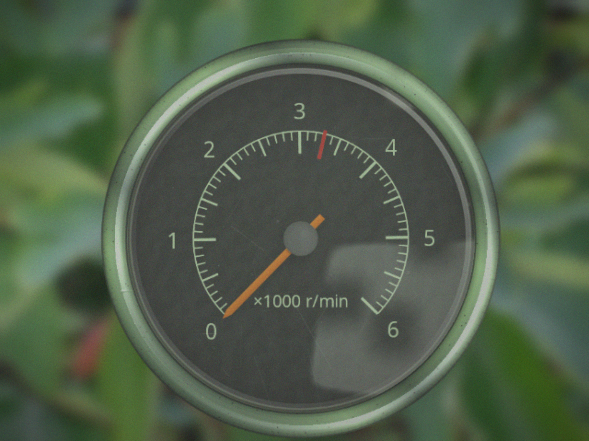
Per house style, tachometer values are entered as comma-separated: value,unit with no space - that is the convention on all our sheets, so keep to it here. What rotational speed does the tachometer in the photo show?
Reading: 0,rpm
